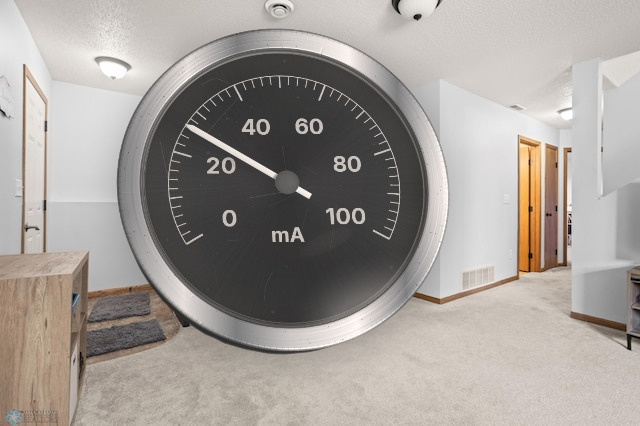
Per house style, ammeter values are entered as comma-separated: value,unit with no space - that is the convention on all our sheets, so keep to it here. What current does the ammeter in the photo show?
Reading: 26,mA
